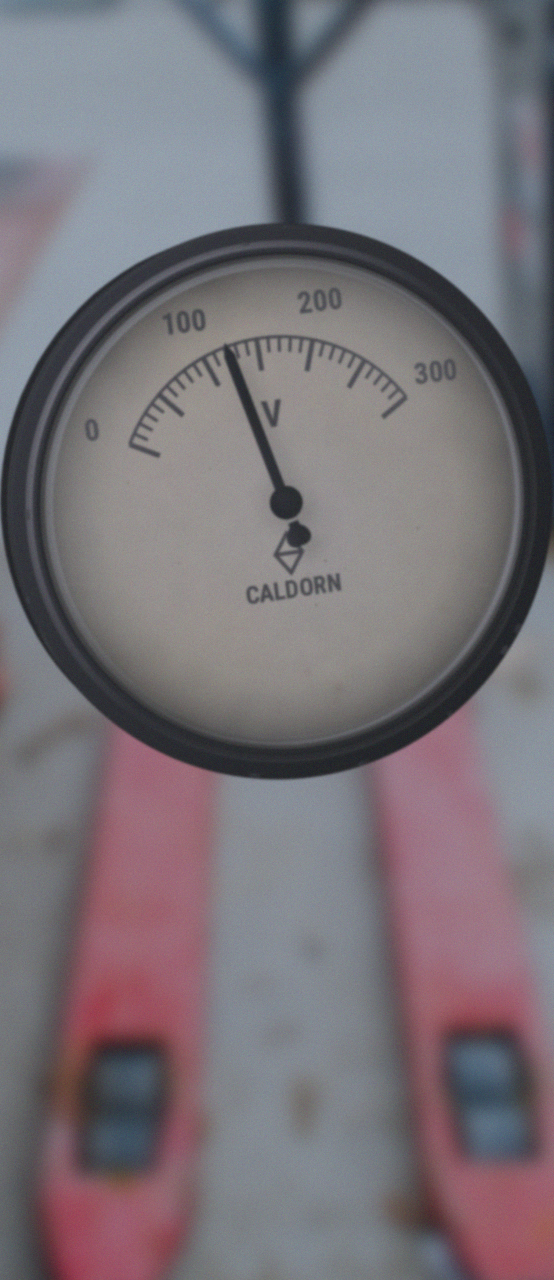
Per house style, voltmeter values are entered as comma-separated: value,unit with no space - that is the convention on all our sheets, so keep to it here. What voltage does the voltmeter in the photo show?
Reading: 120,V
